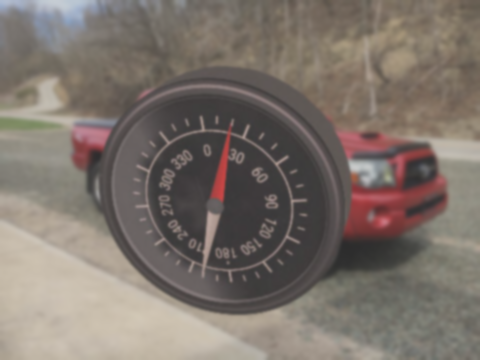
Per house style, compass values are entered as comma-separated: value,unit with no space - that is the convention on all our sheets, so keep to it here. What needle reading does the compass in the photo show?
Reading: 20,°
